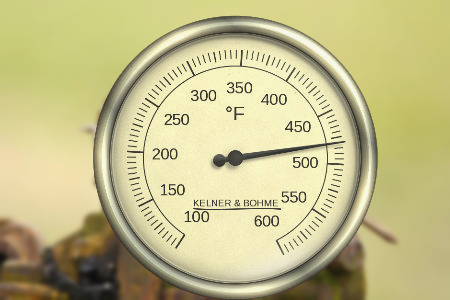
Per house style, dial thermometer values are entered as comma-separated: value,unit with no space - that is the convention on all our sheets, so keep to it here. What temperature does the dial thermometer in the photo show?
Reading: 480,°F
